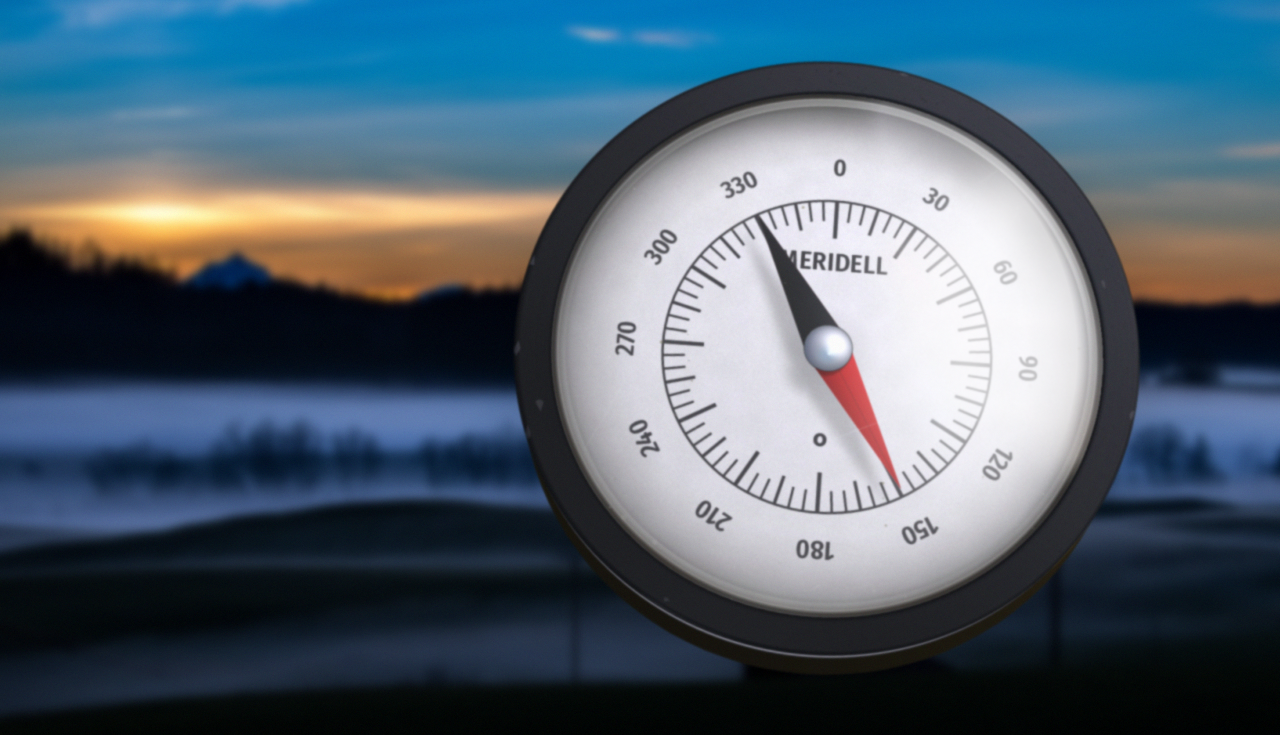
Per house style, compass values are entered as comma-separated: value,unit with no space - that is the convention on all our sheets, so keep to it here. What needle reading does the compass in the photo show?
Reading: 150,°
